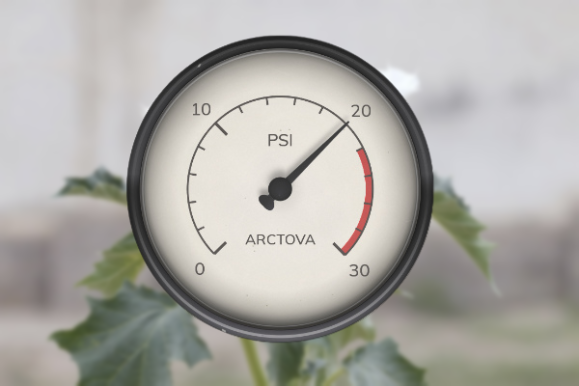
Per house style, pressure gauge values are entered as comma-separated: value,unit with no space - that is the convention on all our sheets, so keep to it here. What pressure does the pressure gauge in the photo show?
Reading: 20,psi
